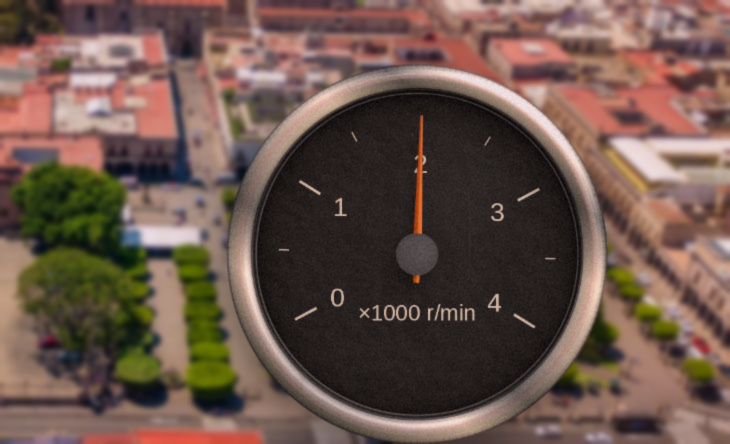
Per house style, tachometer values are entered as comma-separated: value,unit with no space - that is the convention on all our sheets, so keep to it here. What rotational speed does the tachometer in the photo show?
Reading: 2000,rpm
